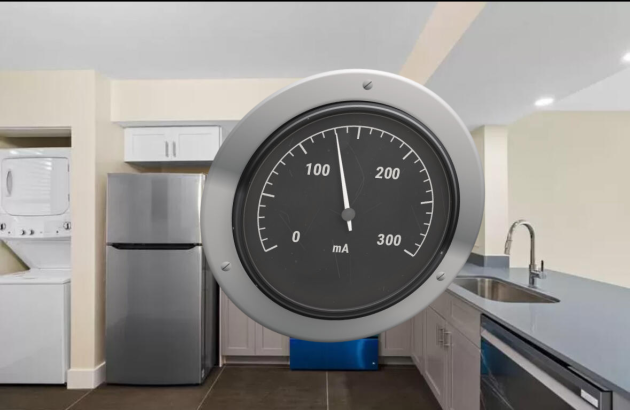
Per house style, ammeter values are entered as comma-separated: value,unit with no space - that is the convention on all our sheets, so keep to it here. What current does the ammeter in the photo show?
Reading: 130,mA
